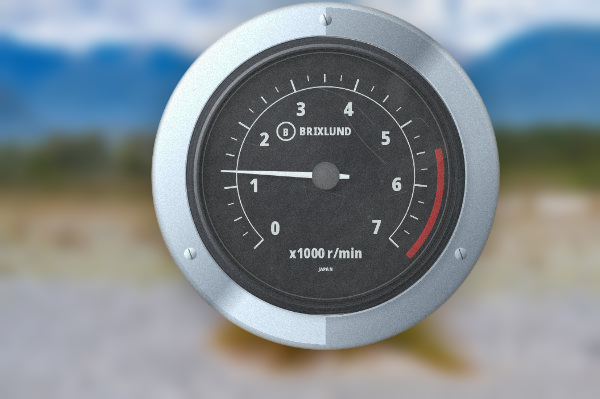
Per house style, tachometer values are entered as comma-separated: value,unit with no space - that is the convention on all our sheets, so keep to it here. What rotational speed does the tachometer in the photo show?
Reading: 1250,rpm
